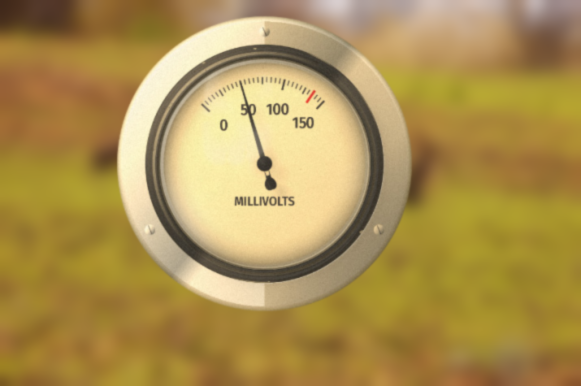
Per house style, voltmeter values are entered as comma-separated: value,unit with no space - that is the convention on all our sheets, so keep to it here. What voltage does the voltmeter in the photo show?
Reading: 50,mV
